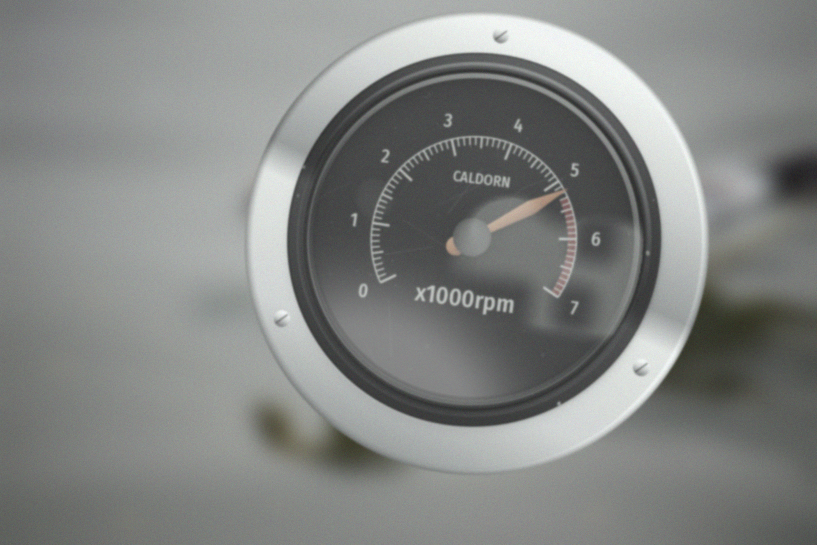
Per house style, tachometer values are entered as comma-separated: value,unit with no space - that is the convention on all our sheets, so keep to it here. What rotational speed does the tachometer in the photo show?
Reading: 5200,rpm
